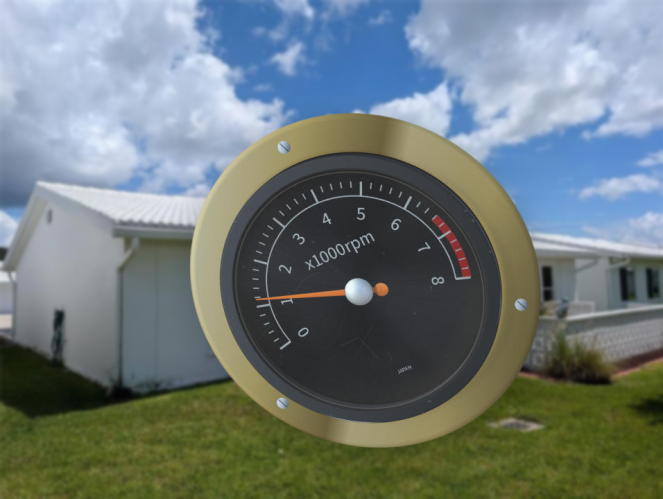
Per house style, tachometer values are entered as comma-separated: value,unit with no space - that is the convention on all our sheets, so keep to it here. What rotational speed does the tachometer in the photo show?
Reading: 1200,rpm
